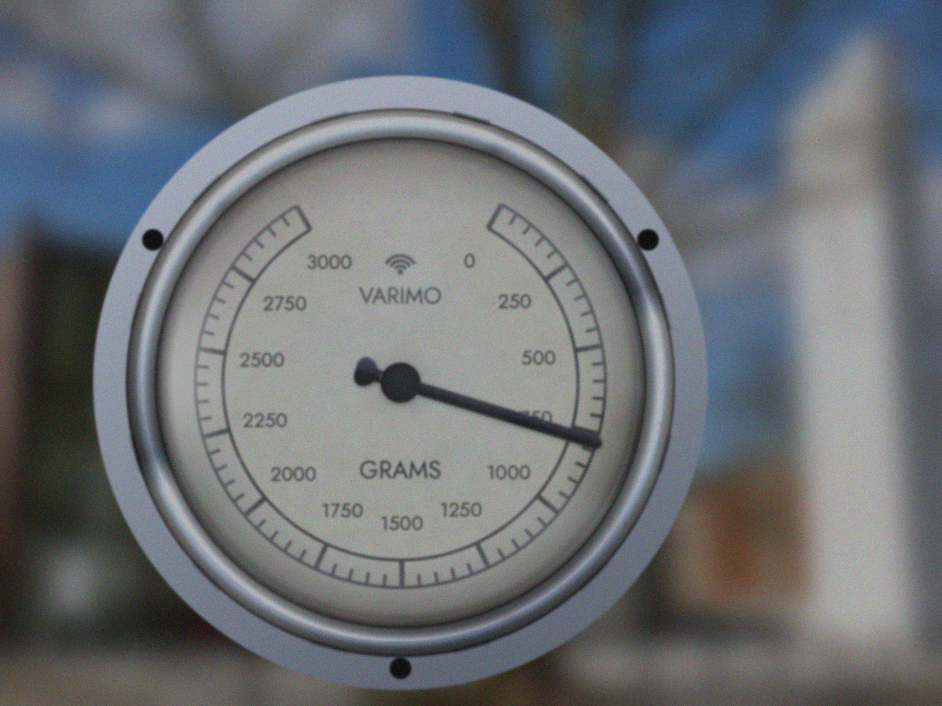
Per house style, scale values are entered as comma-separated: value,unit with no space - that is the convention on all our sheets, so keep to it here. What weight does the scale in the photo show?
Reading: 775,g
